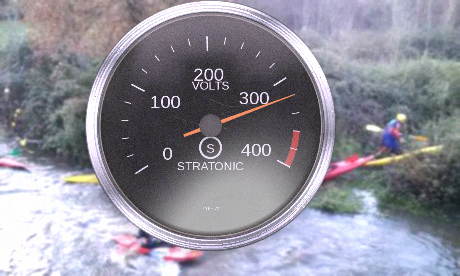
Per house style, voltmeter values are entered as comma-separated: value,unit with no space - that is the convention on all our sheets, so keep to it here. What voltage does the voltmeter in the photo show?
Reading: 320,V
